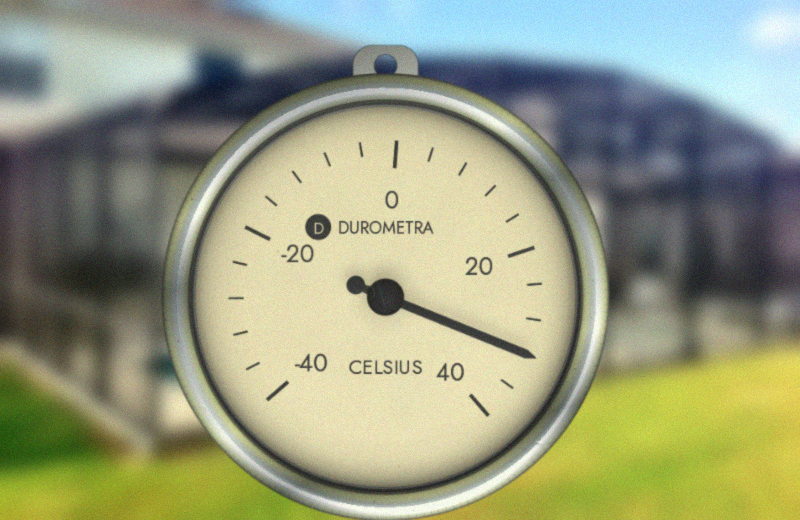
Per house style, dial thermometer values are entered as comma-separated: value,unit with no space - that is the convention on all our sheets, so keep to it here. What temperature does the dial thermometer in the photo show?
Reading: 32,°C
